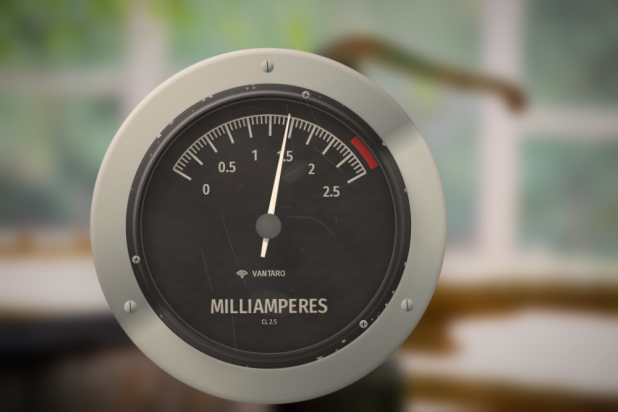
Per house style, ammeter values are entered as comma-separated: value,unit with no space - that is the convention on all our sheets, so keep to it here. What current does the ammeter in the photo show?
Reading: 1.45,mA
